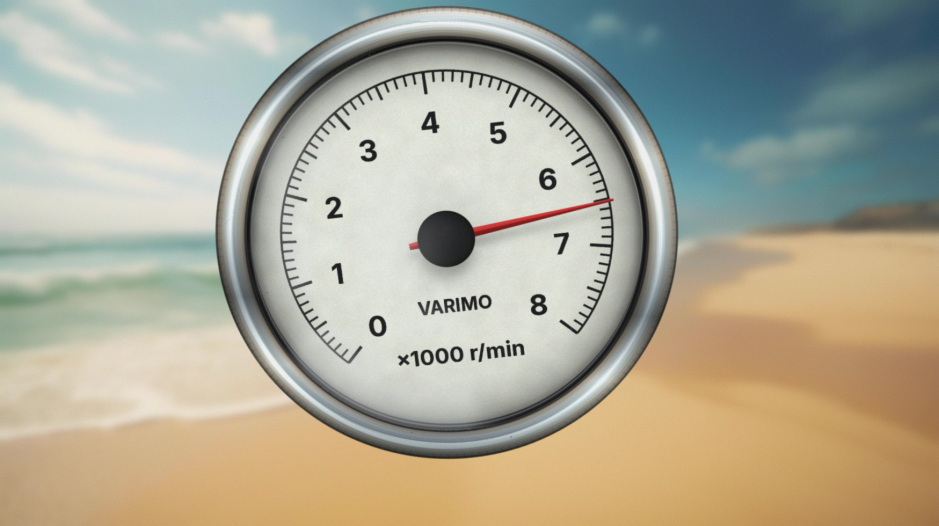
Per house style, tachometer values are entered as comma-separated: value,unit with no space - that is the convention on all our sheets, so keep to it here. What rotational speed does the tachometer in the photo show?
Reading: 6500,rpm
